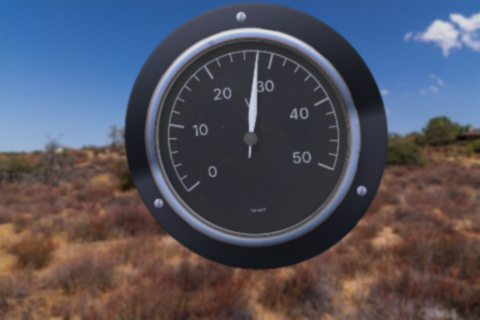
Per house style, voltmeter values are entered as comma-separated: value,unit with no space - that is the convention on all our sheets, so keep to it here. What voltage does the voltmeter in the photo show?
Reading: 28,V
